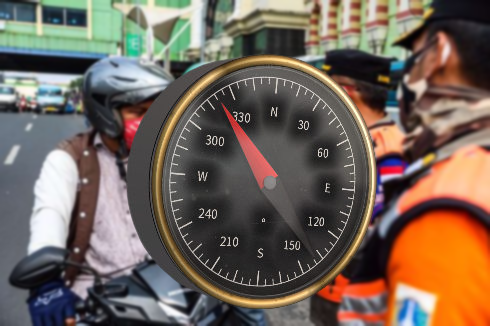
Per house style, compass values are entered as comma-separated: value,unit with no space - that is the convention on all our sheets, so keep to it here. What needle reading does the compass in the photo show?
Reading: 320,°
